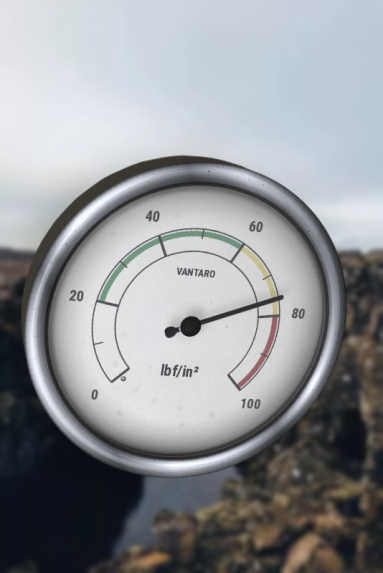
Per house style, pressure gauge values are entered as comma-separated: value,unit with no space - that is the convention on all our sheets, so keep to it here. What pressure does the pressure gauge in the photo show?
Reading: 75,psi
